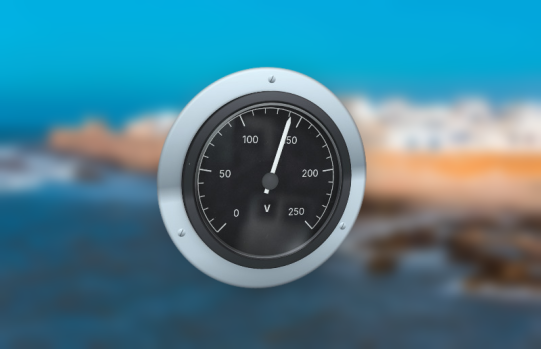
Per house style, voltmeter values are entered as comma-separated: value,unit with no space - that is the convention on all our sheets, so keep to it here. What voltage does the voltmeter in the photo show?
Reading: 140,V
